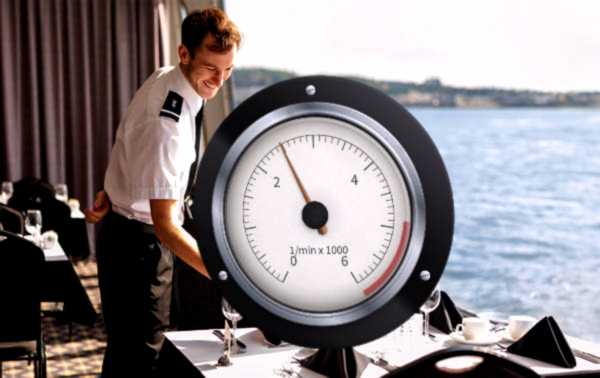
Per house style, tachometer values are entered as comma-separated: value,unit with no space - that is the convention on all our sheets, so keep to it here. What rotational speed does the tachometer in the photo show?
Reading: 2500,rpm
